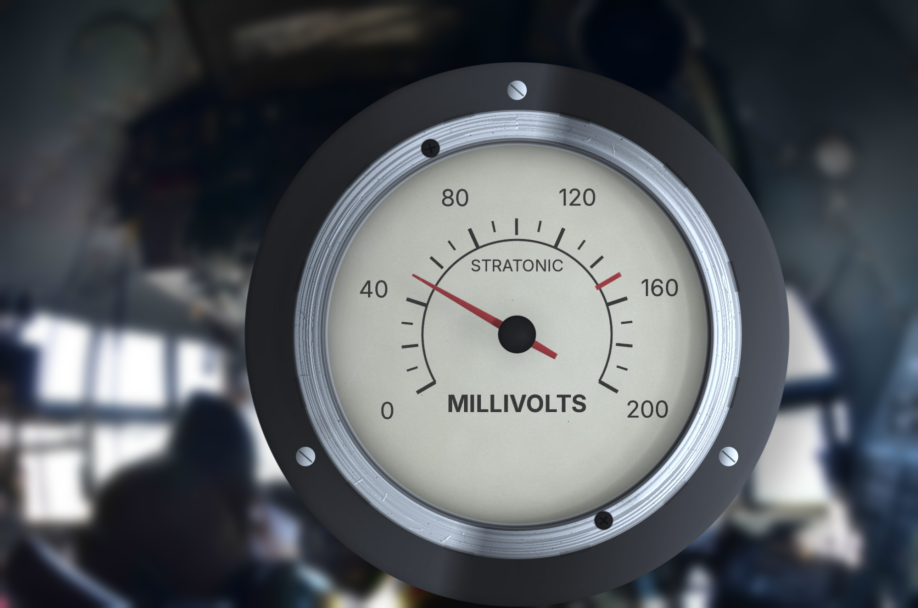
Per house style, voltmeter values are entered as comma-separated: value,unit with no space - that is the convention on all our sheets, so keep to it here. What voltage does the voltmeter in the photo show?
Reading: 50,mV
